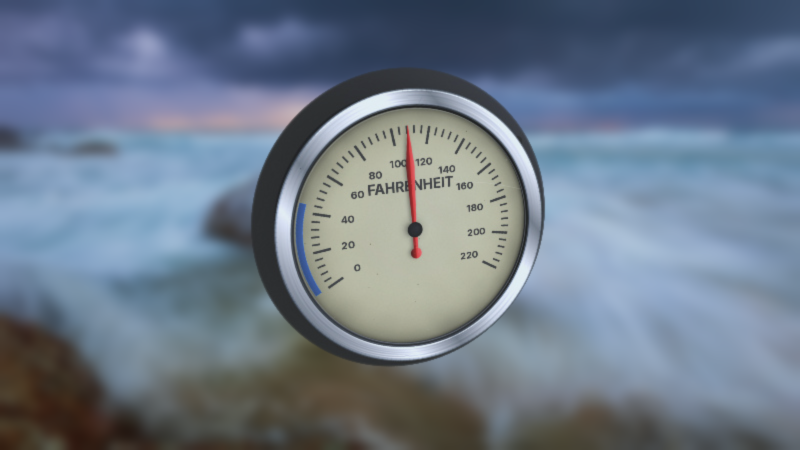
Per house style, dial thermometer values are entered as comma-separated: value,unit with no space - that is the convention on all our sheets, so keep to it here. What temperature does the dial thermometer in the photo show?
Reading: 108,°F
